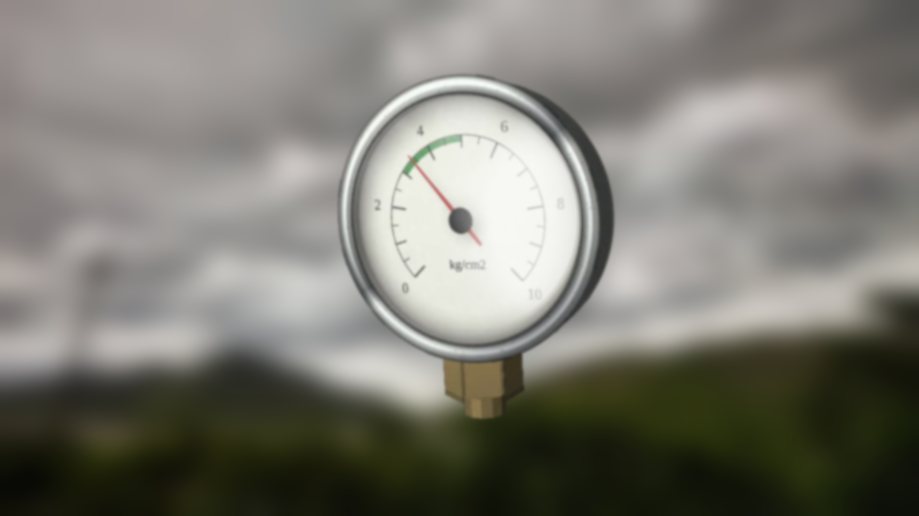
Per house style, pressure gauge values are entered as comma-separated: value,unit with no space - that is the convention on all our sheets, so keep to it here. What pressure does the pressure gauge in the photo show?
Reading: 3.5,kg/cm²
